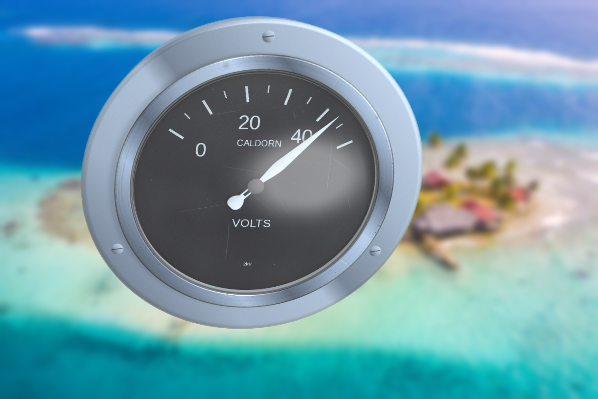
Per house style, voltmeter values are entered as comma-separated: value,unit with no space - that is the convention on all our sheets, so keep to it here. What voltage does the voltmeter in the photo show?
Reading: 42.5,V
